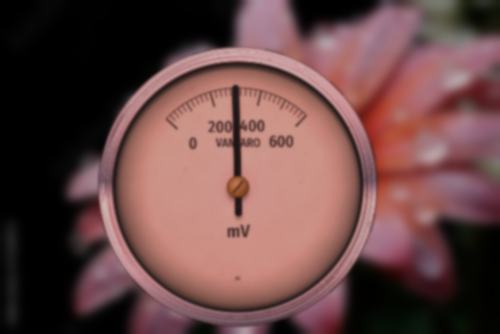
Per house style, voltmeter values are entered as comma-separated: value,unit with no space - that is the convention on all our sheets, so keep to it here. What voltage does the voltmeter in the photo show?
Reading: 300,mV
